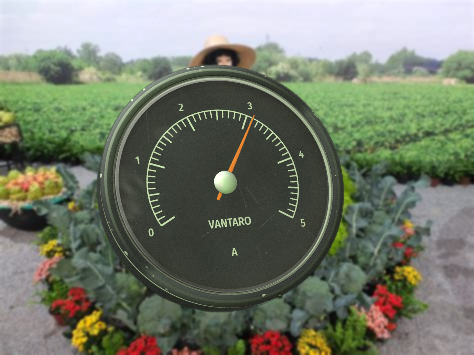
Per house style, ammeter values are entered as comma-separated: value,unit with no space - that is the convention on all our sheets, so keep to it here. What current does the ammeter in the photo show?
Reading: 3.1,A
